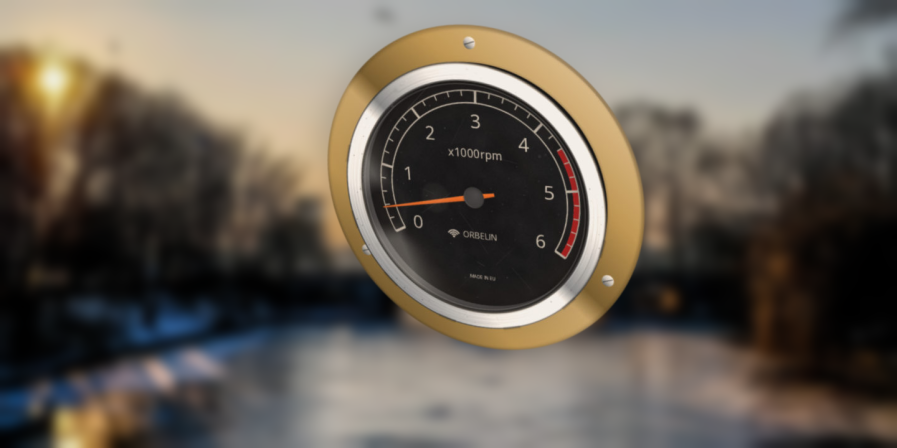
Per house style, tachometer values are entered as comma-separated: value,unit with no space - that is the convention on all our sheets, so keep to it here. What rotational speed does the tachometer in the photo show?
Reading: 400,rpm
